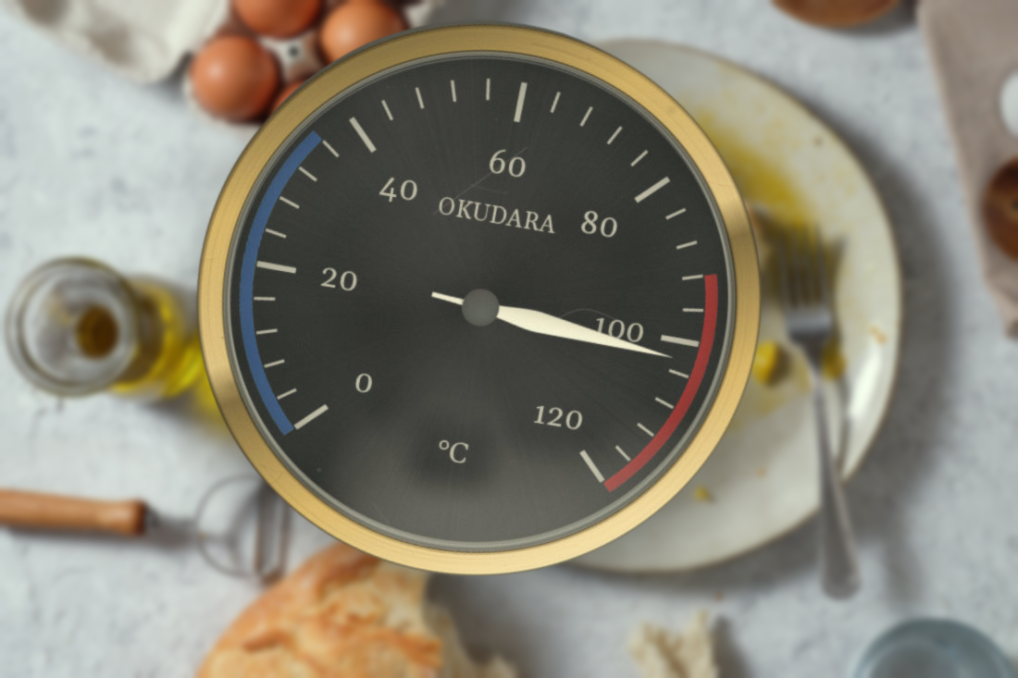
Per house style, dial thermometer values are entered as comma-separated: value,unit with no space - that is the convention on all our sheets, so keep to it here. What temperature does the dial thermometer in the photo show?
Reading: 102,°C
